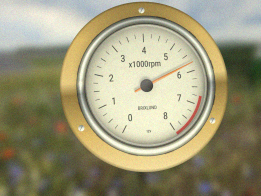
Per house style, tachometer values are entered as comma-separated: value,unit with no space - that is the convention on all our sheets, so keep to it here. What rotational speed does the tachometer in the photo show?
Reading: 5750,rpm
